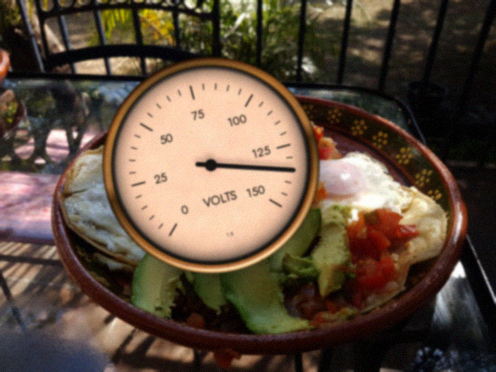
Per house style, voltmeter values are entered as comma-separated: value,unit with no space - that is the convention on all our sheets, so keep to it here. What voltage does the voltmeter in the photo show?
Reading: 135,V
